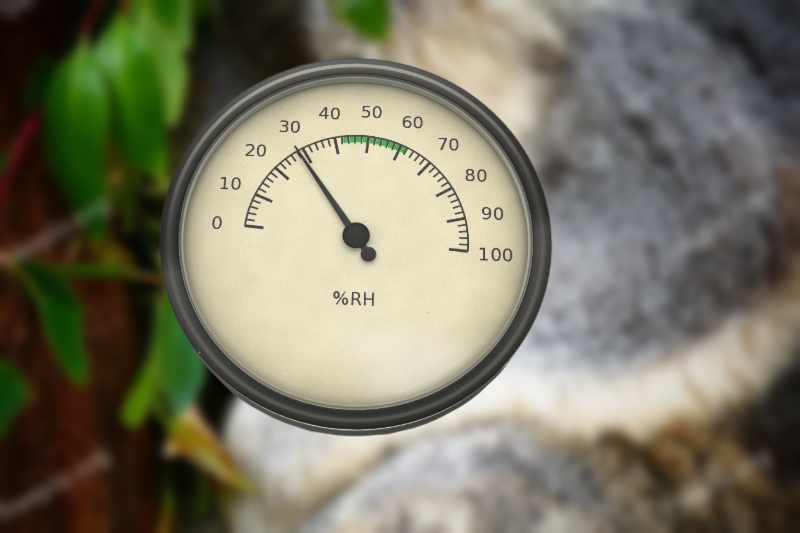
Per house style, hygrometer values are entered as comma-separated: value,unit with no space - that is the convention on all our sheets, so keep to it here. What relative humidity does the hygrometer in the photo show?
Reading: 28,%
